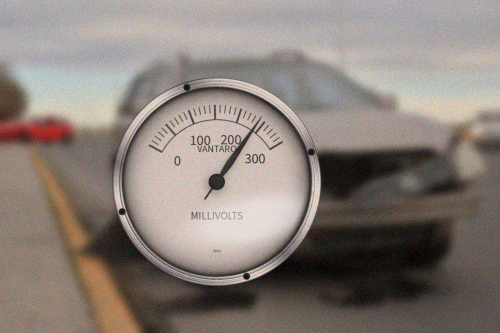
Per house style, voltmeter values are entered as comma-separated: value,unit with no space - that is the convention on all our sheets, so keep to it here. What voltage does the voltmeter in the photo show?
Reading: 240,mV
